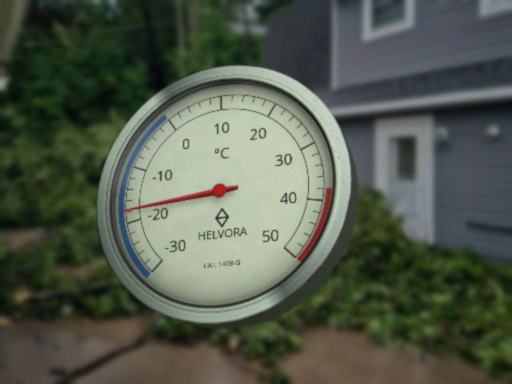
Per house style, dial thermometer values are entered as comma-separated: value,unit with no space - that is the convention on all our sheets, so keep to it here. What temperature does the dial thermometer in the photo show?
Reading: -18,°C
